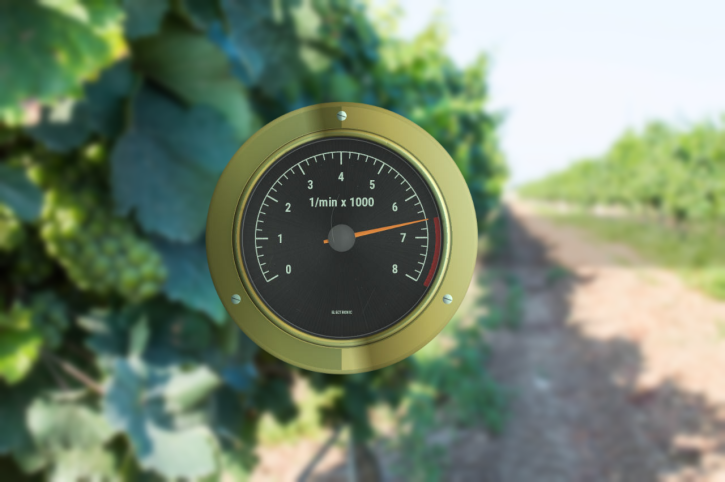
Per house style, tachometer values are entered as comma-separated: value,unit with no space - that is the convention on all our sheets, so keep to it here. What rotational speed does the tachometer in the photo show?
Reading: 6600,rpm
